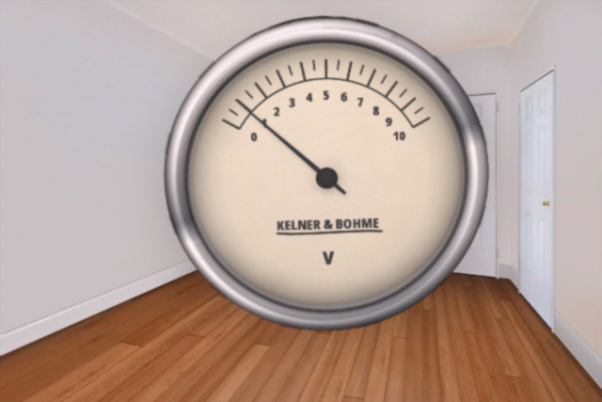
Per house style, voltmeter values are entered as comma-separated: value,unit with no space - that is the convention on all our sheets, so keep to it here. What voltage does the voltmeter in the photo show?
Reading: 1,V
